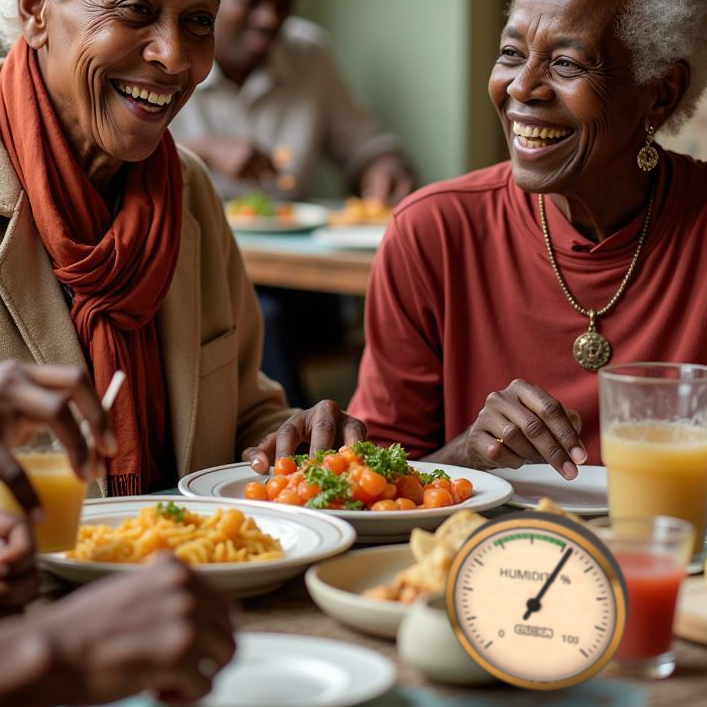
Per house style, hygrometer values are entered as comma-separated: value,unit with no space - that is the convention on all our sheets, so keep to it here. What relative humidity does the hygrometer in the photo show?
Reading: 62,%
